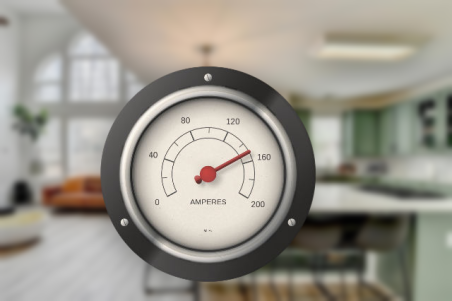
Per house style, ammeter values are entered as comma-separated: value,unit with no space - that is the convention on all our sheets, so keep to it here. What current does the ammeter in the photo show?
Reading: 150,A
